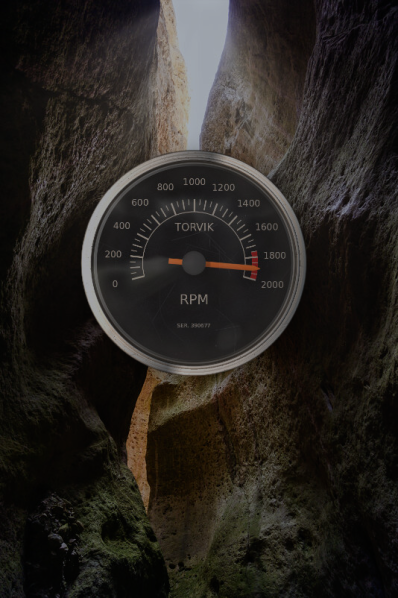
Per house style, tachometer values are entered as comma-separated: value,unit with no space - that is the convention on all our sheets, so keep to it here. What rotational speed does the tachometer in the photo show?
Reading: 1900,rpm
